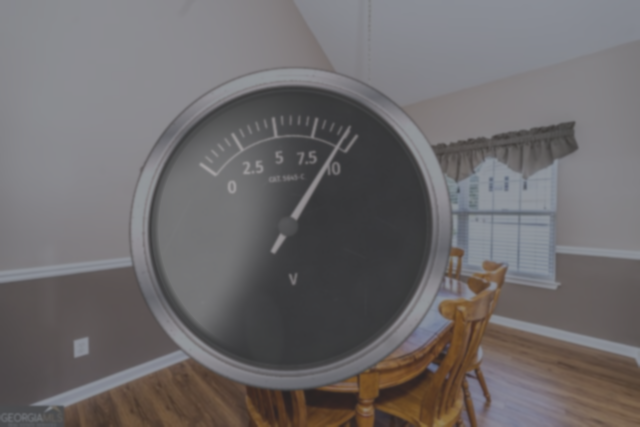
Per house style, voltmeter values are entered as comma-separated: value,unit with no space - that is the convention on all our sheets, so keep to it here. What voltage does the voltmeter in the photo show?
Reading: 9.5,V
